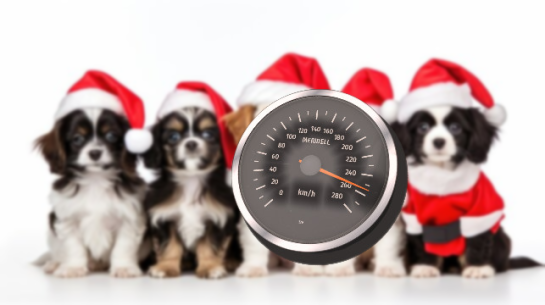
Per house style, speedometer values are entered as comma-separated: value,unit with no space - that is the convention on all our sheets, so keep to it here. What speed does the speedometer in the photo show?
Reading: 255,km/h
